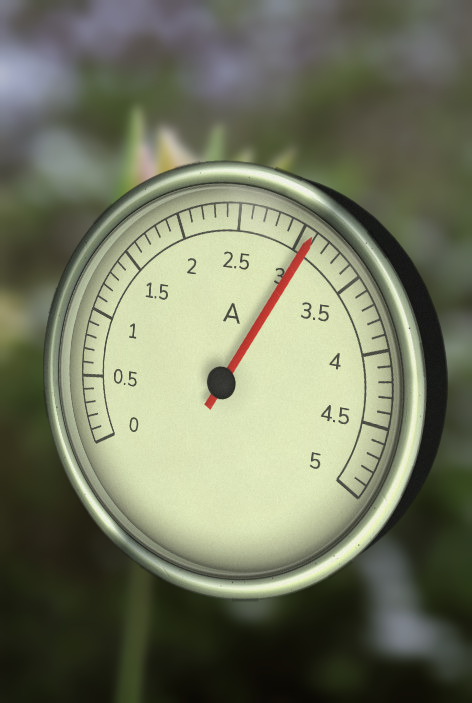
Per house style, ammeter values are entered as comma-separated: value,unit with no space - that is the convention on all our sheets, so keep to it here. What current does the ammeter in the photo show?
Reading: 3.1,A
